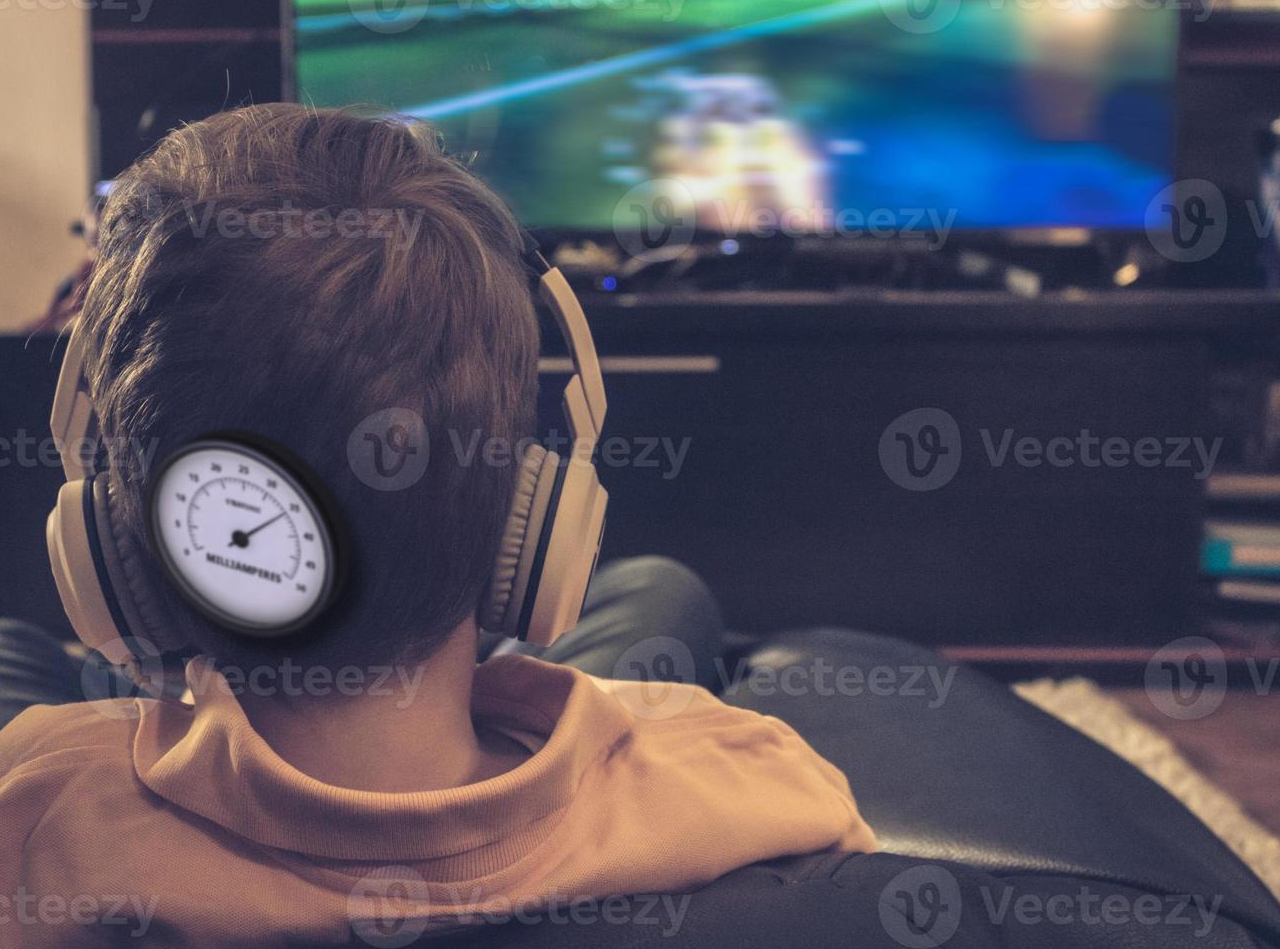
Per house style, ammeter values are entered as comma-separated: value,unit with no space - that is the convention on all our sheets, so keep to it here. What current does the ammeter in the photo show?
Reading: 35,mA
